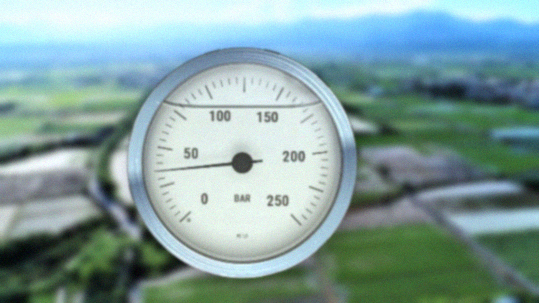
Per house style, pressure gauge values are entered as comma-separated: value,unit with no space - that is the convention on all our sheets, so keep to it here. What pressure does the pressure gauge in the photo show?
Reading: 35,bar
